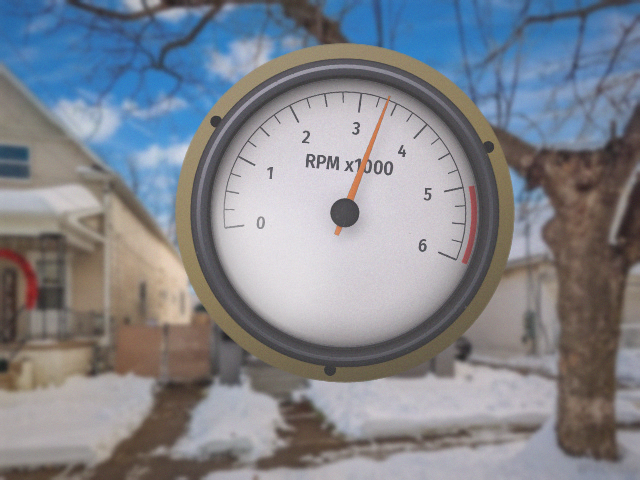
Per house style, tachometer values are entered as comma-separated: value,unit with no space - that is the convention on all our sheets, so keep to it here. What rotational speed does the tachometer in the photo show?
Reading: 3375,rpm
